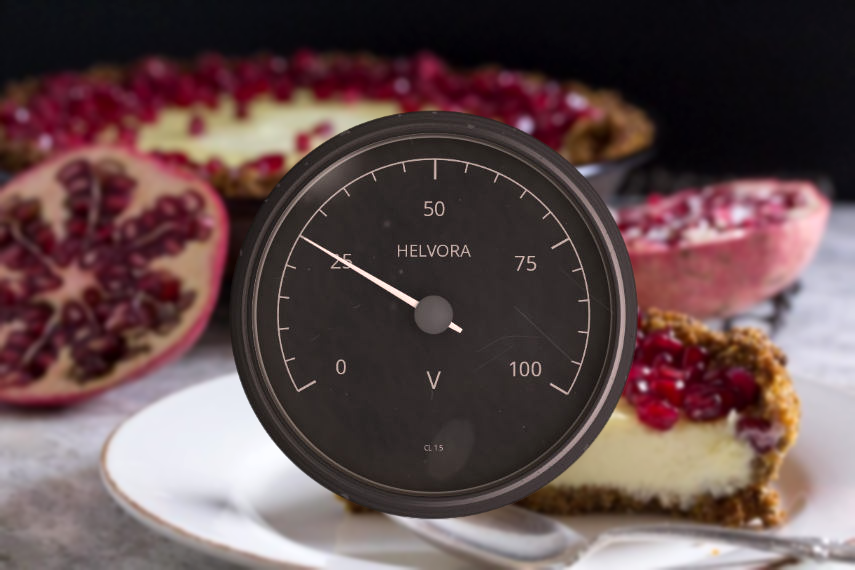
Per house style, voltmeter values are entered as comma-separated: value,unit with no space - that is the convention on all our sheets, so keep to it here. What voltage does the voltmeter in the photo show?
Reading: 25,V
